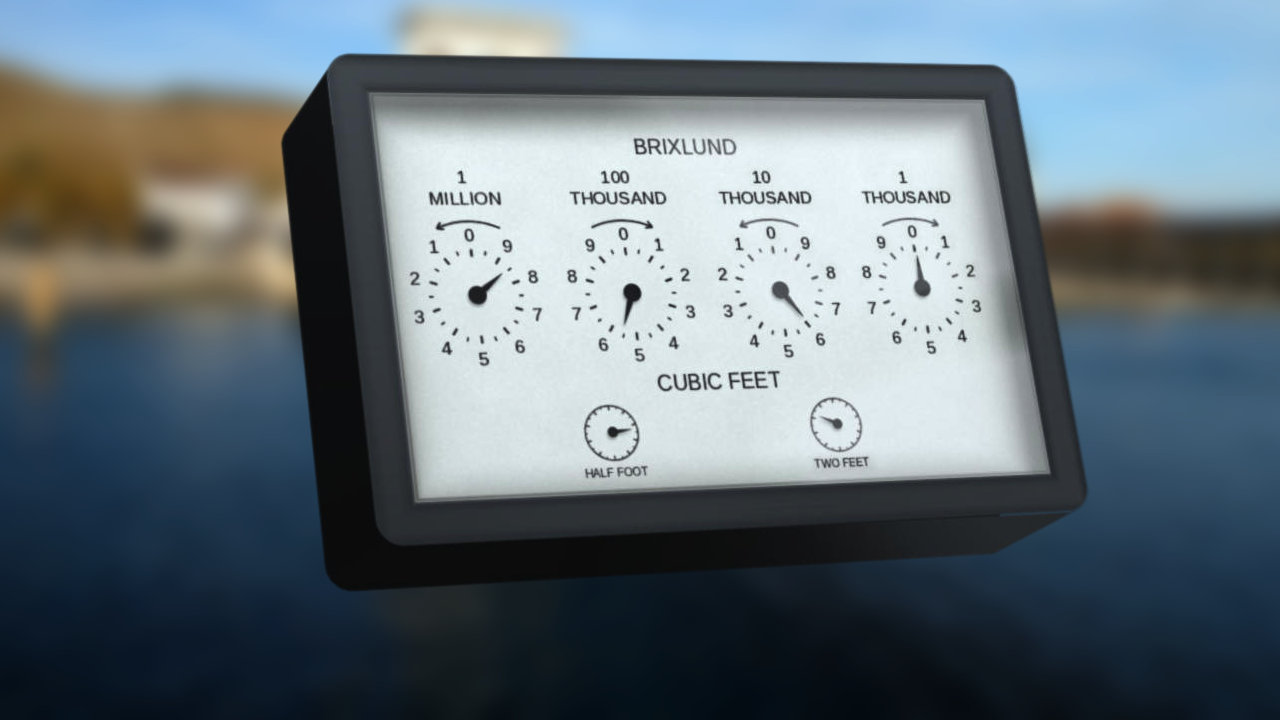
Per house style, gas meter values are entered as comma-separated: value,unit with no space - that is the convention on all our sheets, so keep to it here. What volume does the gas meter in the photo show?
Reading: 856000,ft³
